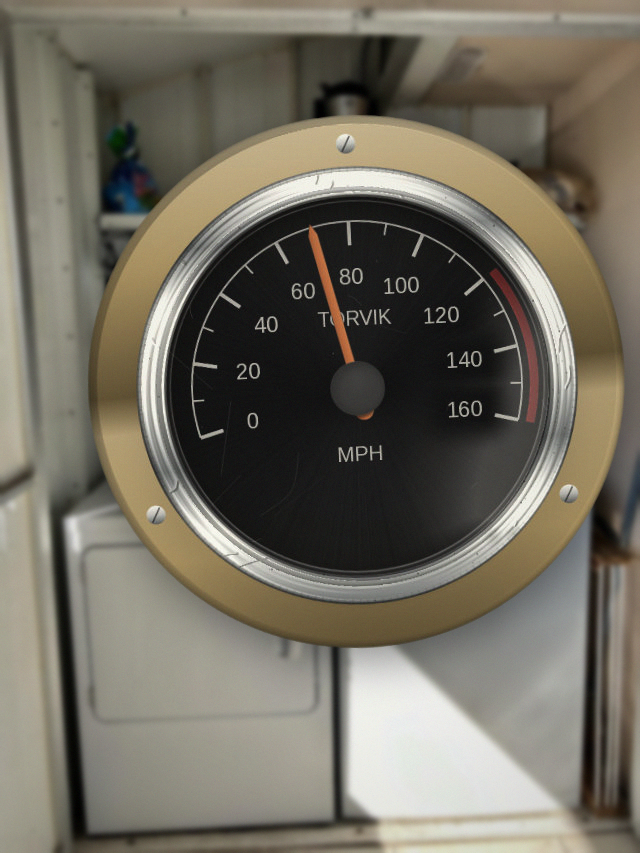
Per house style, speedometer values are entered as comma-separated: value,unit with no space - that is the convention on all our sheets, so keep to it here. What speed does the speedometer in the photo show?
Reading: 70,mph
